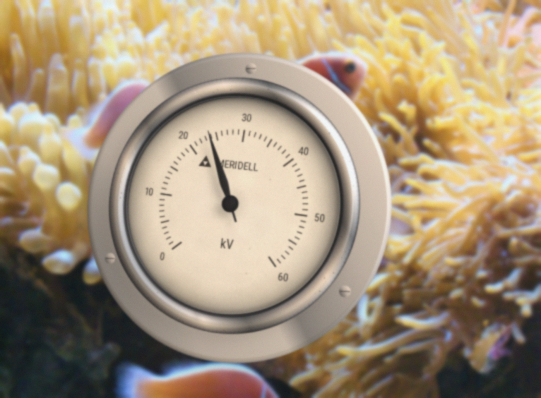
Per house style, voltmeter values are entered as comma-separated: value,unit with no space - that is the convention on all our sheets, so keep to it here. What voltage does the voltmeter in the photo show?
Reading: 24,kV
